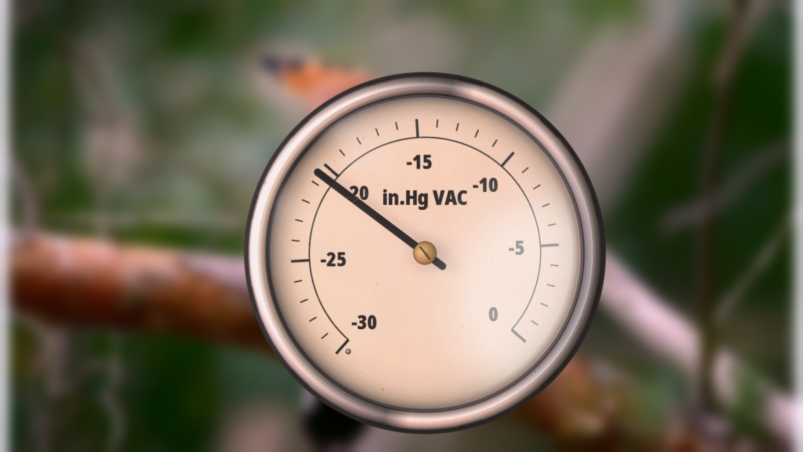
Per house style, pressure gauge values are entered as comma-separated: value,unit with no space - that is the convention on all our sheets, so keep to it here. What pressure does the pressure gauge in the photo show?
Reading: -20.5,inHg
